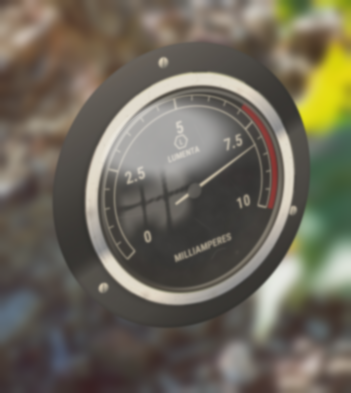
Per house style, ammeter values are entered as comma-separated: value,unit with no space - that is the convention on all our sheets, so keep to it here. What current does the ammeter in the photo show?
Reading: 8,mA
